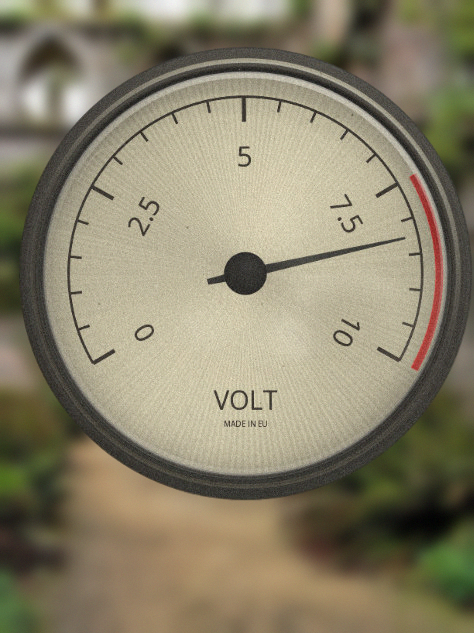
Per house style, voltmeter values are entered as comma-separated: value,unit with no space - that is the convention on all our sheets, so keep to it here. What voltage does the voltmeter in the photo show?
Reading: 8.25,V
